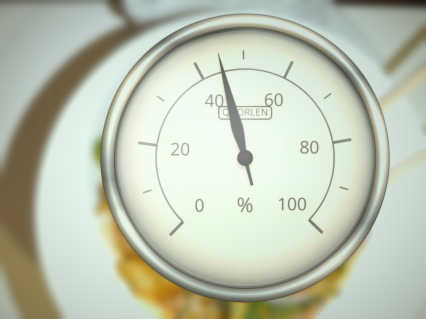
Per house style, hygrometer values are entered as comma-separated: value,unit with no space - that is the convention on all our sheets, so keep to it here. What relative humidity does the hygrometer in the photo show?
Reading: 45,%
